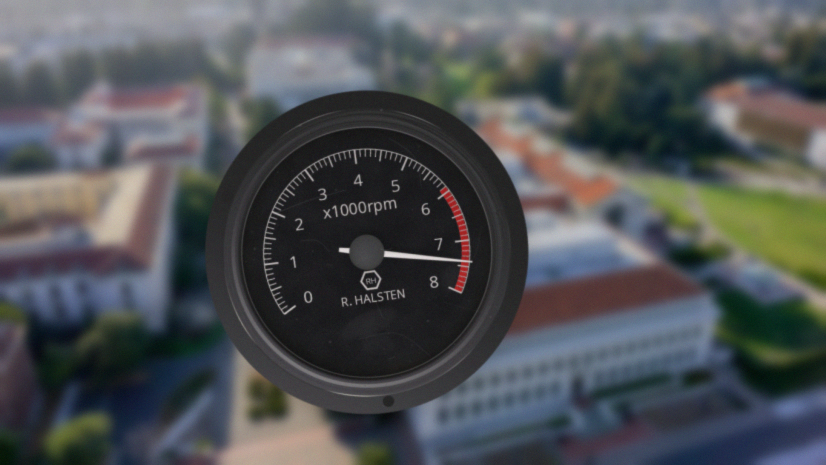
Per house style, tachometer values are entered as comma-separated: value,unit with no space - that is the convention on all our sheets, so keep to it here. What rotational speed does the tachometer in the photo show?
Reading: 7400,rpm
